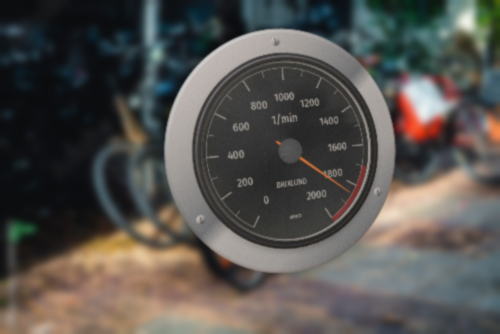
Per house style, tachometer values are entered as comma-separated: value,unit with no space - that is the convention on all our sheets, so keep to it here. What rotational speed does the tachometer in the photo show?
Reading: 1850,rpm
